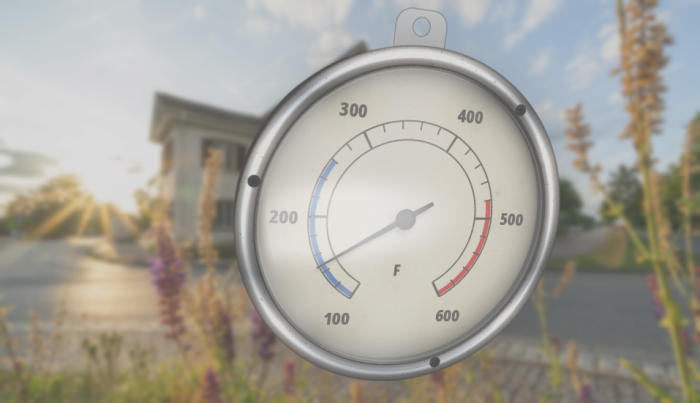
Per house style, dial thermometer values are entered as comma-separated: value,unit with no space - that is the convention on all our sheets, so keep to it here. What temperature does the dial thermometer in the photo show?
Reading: 150,°F
